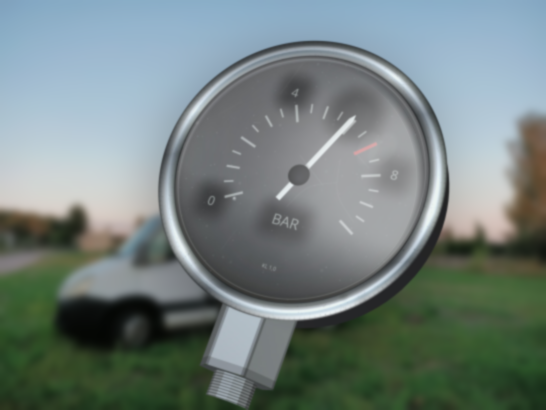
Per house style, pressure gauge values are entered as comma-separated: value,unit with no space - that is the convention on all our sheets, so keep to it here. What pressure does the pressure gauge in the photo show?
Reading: 6,bar
